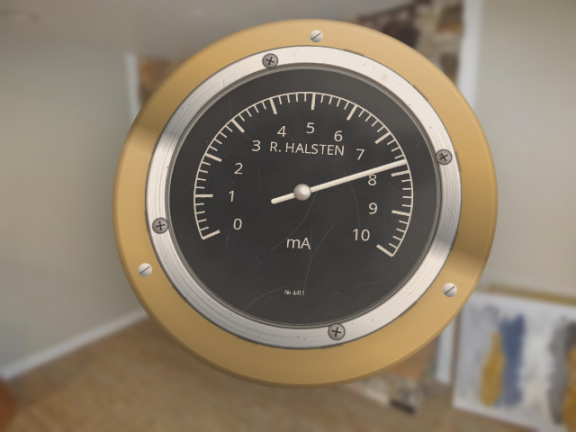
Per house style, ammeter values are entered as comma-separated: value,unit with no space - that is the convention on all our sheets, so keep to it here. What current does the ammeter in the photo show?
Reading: 7.8,mA
